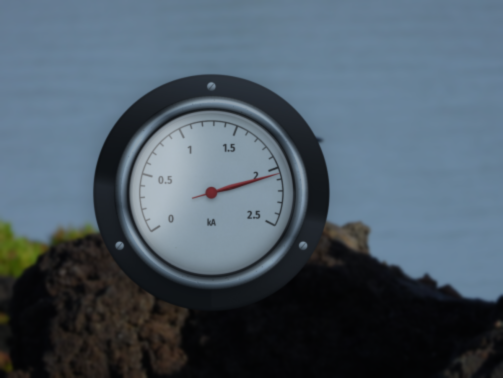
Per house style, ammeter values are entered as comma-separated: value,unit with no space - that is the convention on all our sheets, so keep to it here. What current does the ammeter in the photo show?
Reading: 2.05,kA
